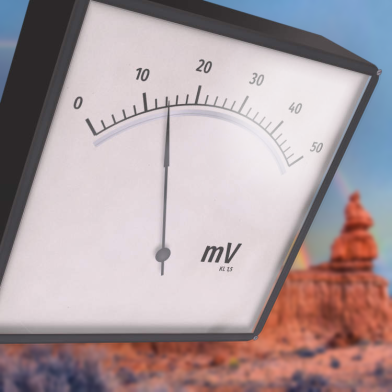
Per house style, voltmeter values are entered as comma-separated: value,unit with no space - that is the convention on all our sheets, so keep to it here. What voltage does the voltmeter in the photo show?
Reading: 14,mV
